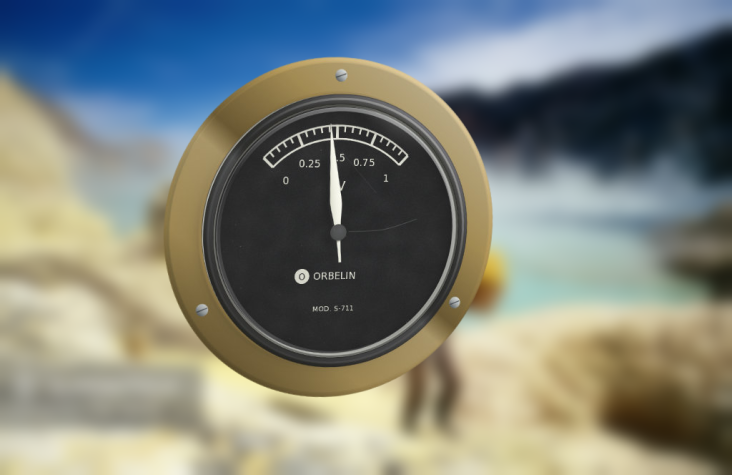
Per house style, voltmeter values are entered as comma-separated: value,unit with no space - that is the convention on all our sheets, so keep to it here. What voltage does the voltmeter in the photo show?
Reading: 0.45,kV
